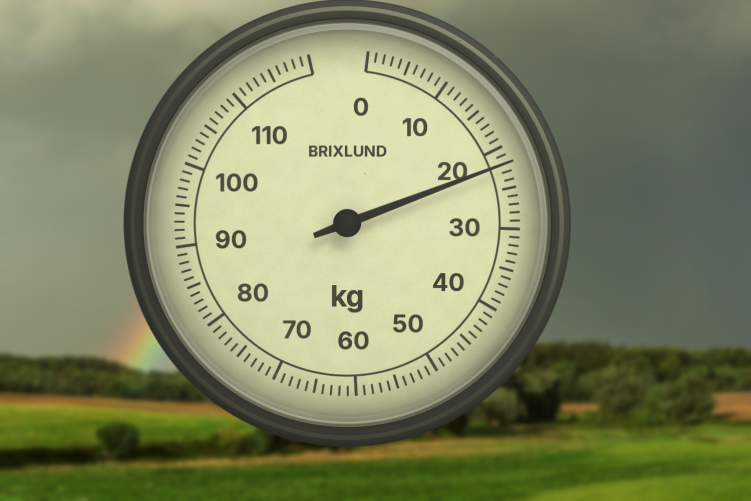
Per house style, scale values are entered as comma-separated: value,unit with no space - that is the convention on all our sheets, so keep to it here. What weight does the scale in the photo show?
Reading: 22,kg
